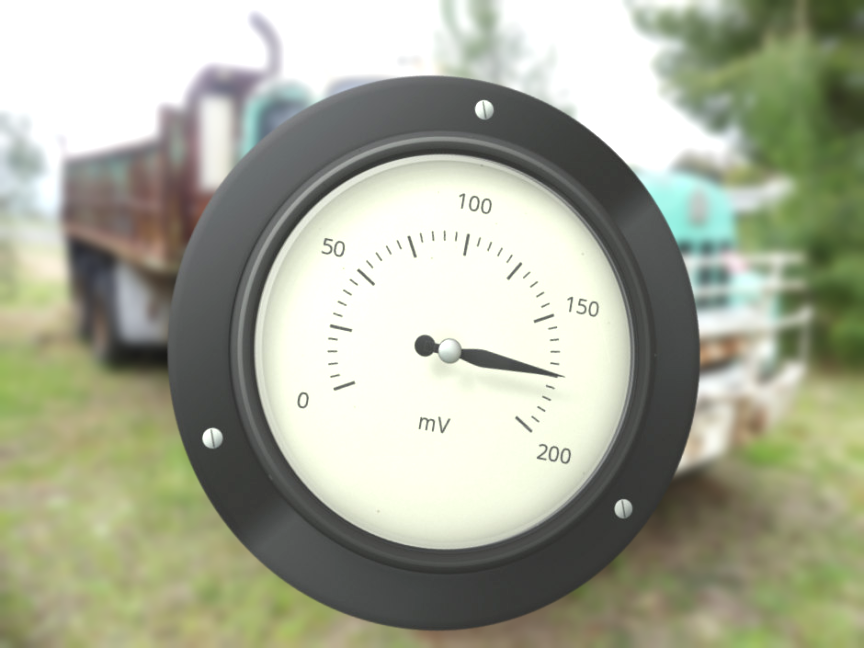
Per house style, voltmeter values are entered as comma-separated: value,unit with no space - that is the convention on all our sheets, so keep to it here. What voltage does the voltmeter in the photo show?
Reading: 175,mV
